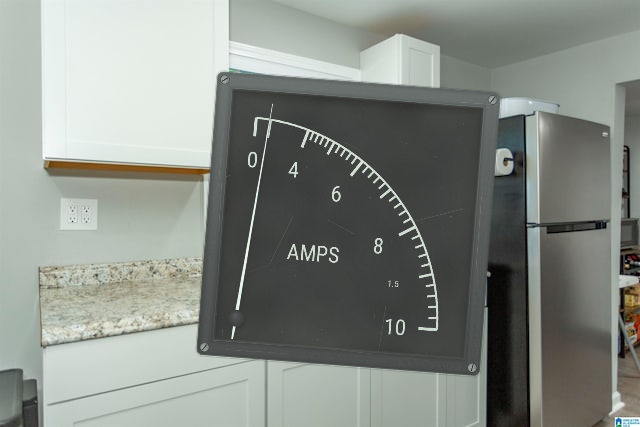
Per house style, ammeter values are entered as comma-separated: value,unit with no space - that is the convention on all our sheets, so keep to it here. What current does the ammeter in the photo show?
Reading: 2,A
